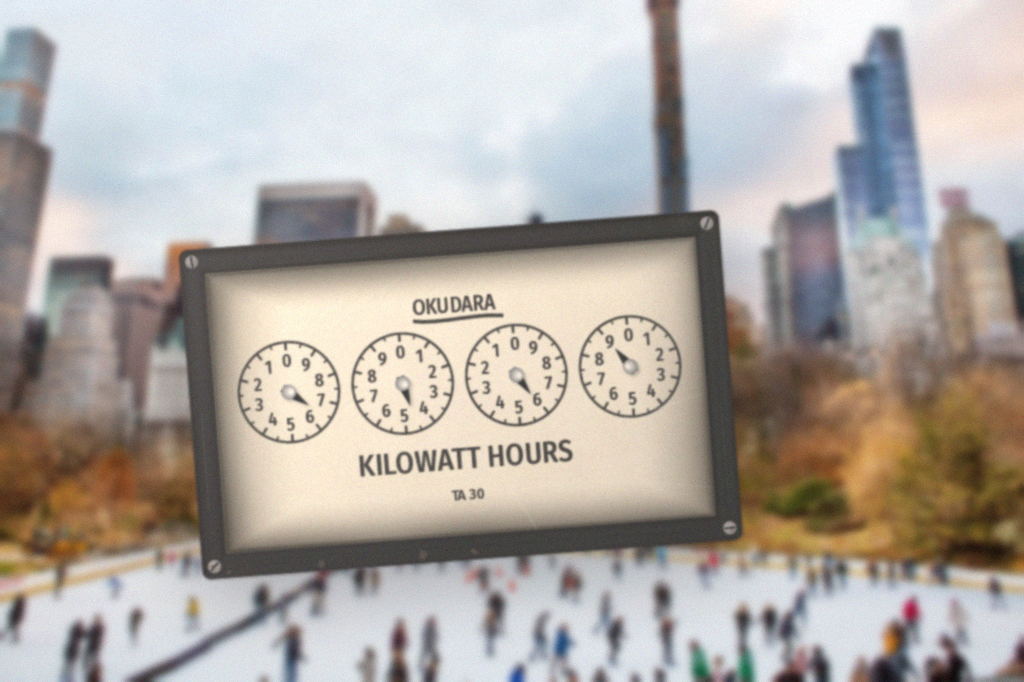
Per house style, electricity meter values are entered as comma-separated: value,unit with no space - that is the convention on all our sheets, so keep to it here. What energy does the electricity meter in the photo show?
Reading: 6459,kWh
